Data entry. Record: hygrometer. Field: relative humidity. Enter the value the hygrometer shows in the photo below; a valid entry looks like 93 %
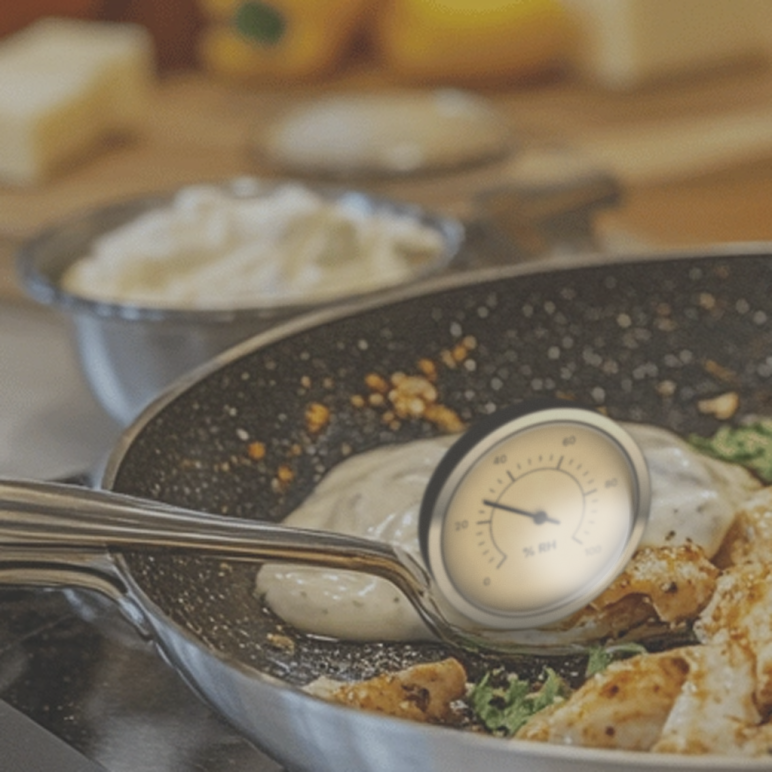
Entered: 28 %
